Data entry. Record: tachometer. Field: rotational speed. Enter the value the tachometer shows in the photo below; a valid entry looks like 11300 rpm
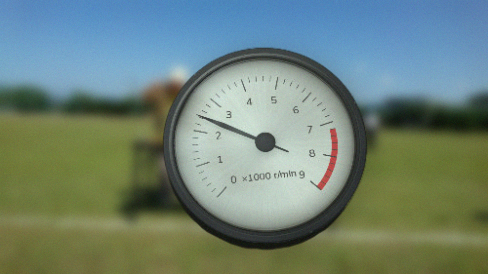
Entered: 2400 rpm
